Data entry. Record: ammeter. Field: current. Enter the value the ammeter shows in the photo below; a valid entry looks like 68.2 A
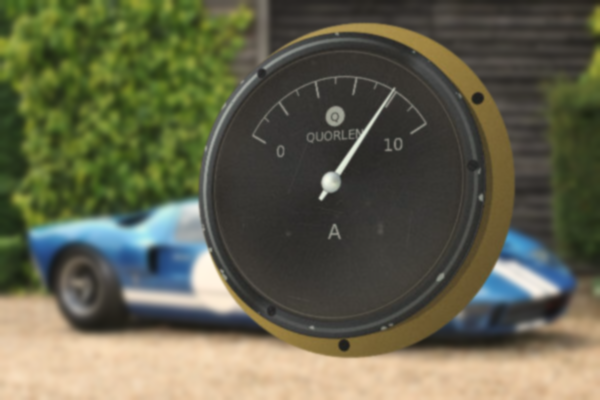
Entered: 8 A
